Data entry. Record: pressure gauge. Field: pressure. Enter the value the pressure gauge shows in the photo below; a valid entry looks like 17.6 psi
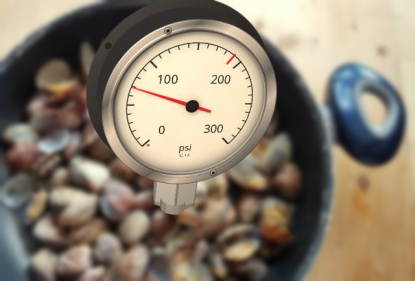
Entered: 70 psi
